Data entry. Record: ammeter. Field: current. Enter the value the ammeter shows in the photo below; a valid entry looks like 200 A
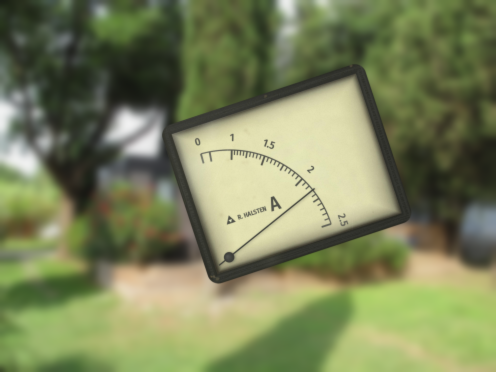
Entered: 2.15 A
